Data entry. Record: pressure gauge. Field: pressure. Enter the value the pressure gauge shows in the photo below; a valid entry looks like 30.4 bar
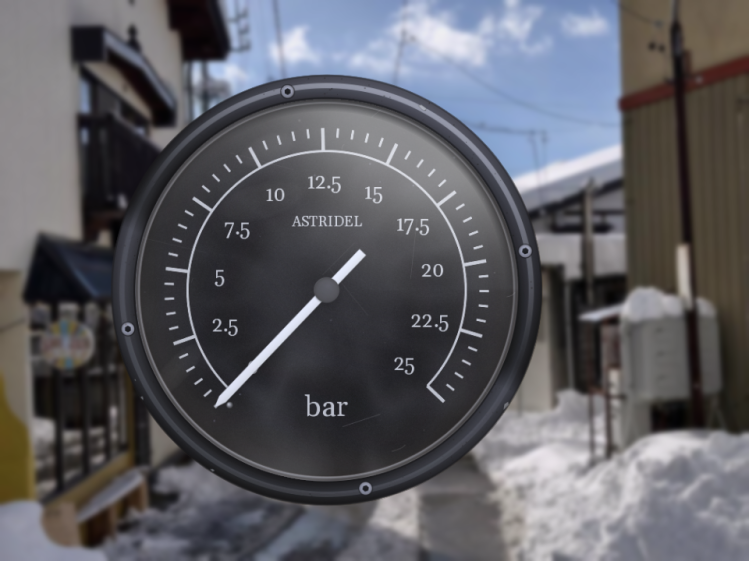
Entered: 0 bar
